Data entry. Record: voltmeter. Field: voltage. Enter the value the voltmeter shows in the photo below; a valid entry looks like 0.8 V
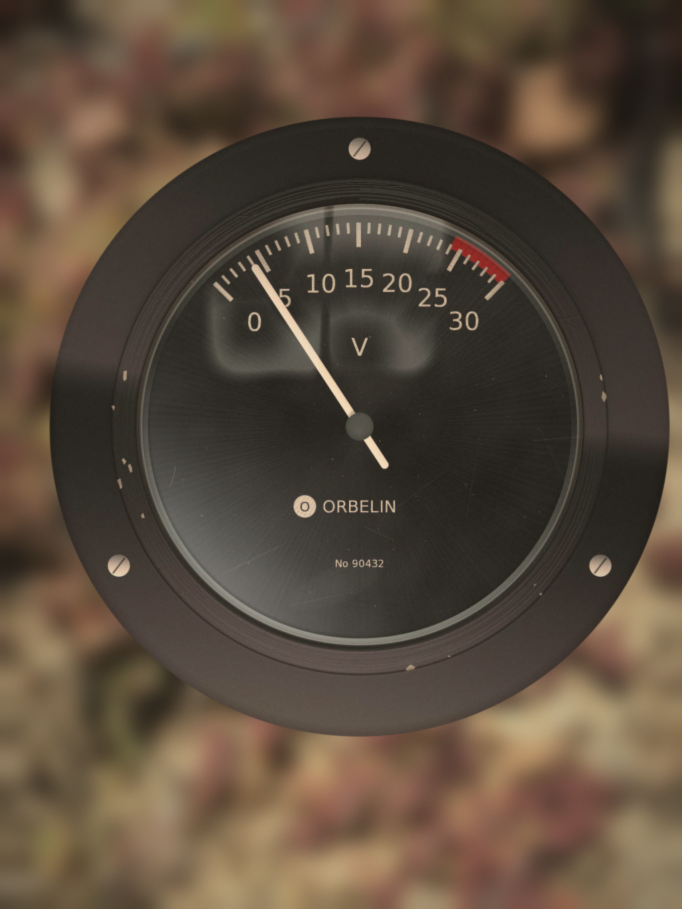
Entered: 4 V
